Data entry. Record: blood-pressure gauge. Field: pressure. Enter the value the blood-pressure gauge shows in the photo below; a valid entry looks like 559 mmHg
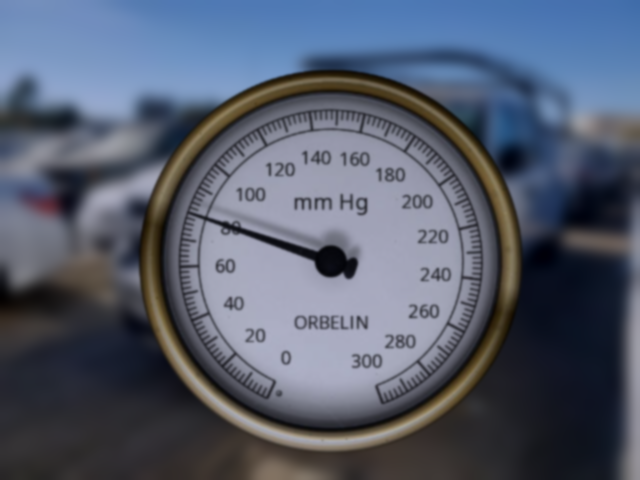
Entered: 80 mmHg
